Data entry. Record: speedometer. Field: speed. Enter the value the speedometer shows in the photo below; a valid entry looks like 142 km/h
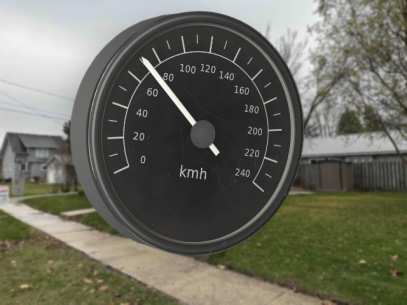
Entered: 70 km/h
